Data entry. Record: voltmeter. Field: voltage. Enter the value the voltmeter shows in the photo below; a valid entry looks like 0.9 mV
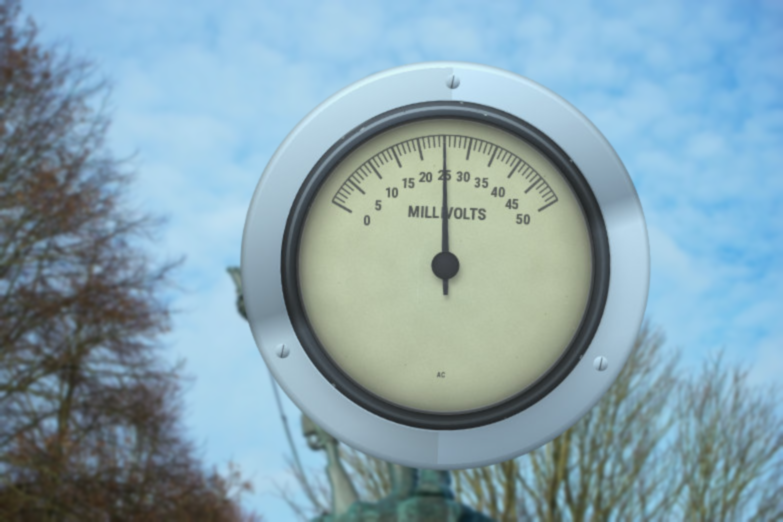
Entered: 25 mV
